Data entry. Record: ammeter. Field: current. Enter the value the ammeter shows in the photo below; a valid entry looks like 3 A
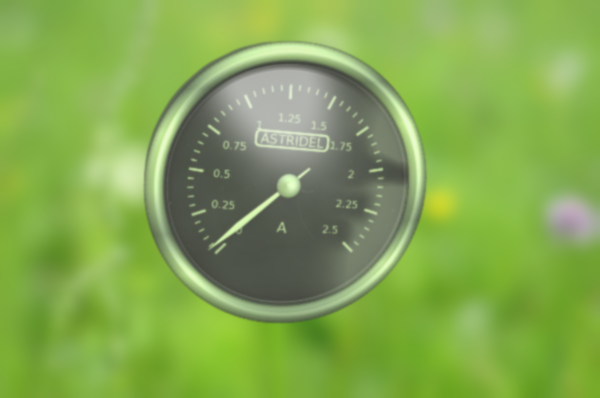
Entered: 0.05 A
